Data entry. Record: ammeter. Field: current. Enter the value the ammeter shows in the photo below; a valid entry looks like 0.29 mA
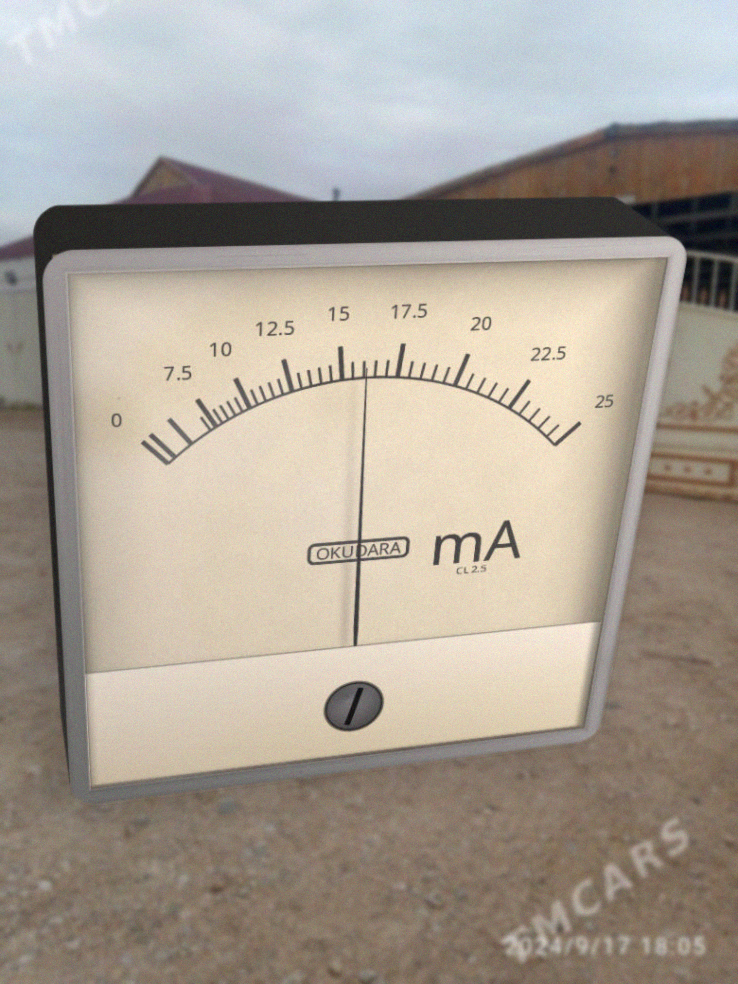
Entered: 16 mA
